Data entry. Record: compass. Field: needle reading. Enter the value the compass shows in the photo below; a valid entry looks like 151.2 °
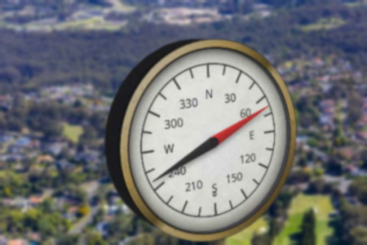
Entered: 67.5 °
